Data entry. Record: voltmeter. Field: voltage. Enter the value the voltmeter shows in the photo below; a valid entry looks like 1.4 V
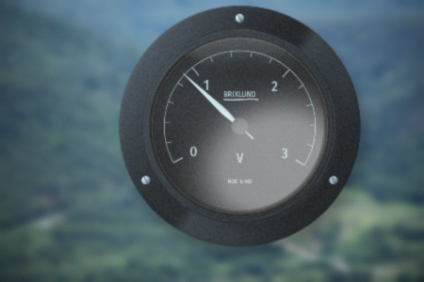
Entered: 0.9 V
